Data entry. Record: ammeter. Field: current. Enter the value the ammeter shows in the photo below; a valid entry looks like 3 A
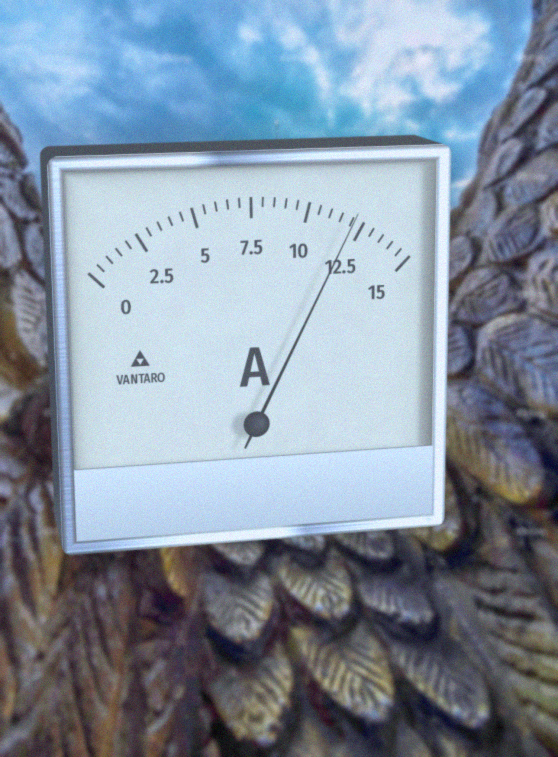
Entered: 12 A
